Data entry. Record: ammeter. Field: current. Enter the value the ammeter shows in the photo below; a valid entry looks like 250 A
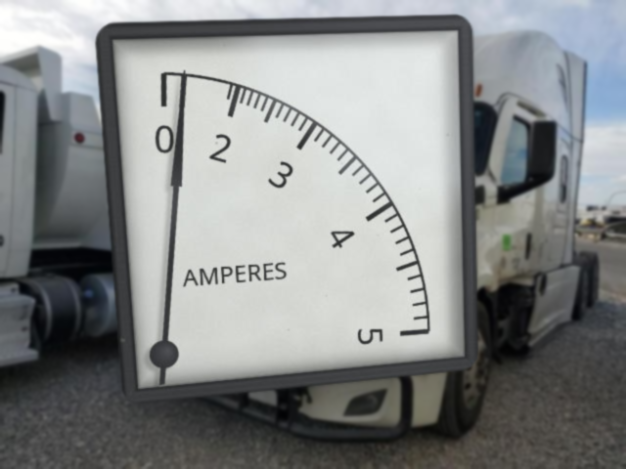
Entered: 1 A
